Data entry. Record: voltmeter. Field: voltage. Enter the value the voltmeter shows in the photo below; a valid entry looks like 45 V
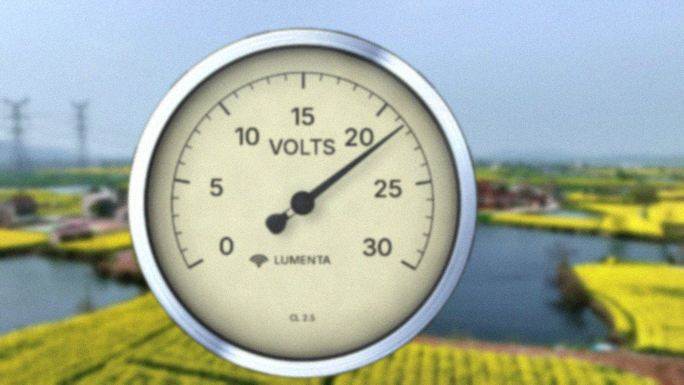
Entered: 21.5 V
